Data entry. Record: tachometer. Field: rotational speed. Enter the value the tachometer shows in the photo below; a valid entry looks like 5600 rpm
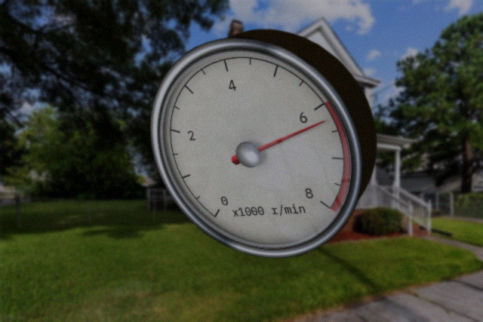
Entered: 6250 rpm
